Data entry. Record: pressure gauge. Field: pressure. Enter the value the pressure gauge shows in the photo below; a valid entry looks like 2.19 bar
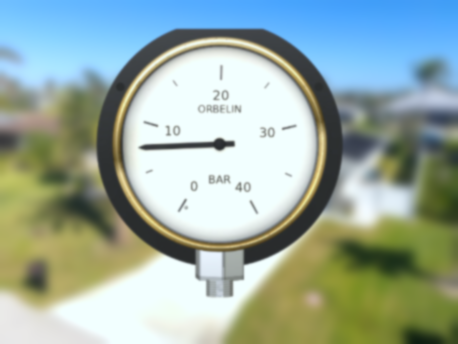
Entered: 7.5 bar
